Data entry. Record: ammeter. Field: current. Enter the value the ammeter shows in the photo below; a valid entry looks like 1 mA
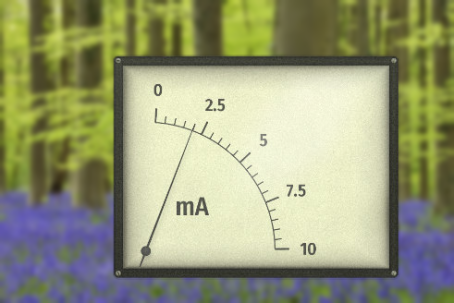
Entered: 2 mA
